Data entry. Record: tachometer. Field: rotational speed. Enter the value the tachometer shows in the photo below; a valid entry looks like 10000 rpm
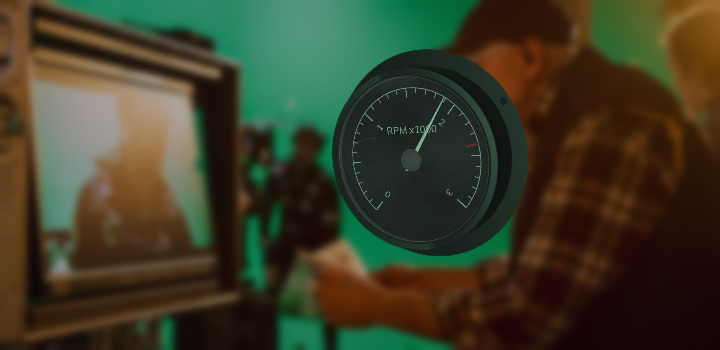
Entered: 1900 rpm
